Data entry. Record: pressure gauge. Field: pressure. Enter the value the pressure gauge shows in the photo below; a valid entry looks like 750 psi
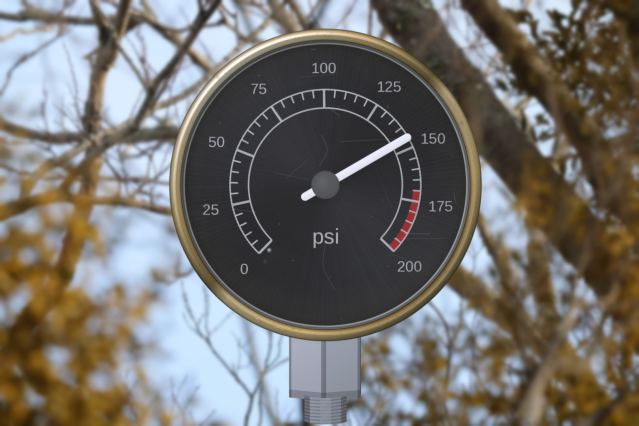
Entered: 145 psi
